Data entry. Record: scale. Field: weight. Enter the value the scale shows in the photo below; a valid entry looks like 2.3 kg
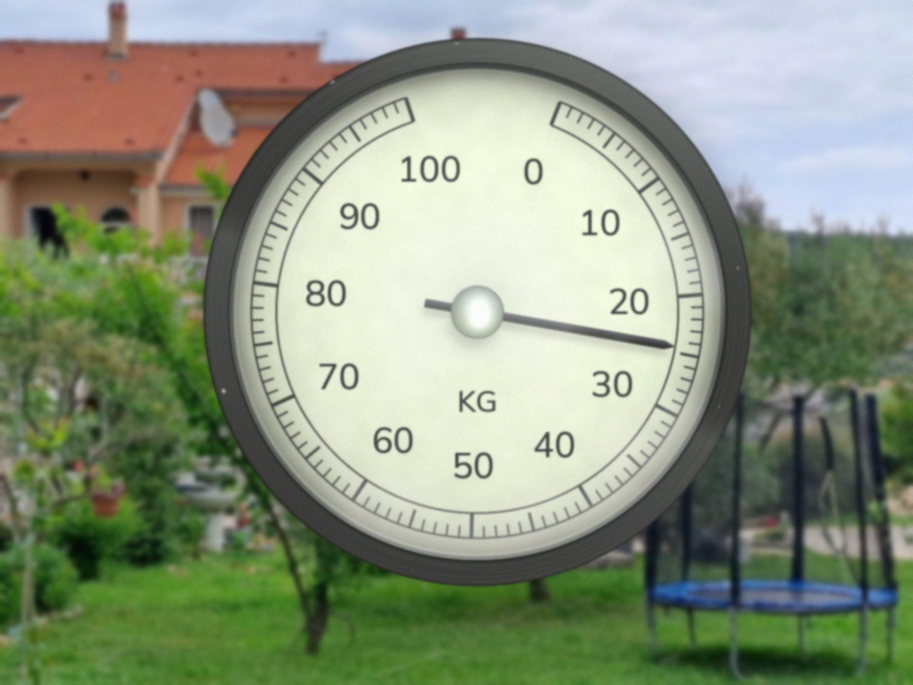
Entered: 24.5 kg
